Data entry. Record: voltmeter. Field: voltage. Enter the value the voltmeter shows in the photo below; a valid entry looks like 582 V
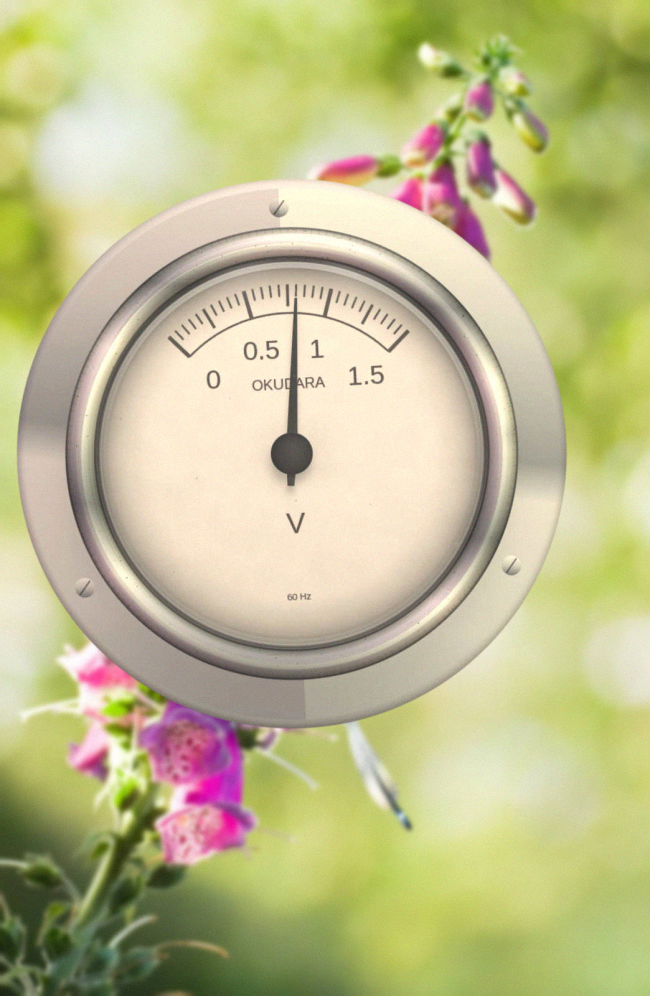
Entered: 0.8 V
